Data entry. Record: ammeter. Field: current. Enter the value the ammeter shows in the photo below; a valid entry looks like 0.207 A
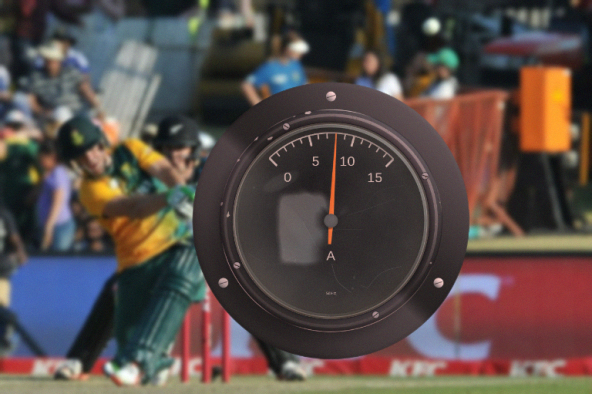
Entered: 8 A
